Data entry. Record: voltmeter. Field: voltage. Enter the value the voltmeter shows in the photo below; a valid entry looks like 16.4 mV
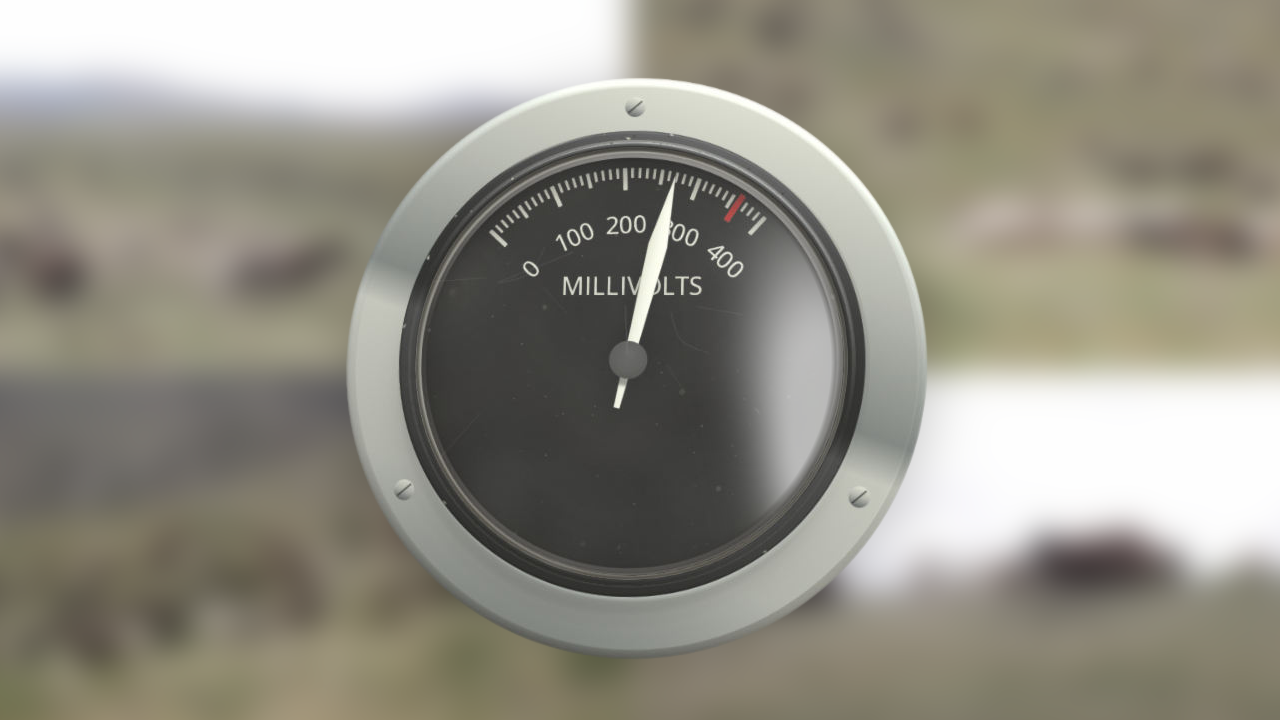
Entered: 270 mV
